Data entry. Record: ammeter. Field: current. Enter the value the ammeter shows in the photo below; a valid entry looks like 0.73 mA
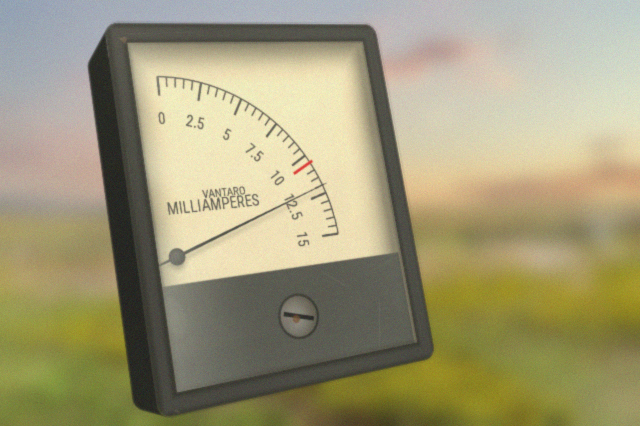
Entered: 12 mA
